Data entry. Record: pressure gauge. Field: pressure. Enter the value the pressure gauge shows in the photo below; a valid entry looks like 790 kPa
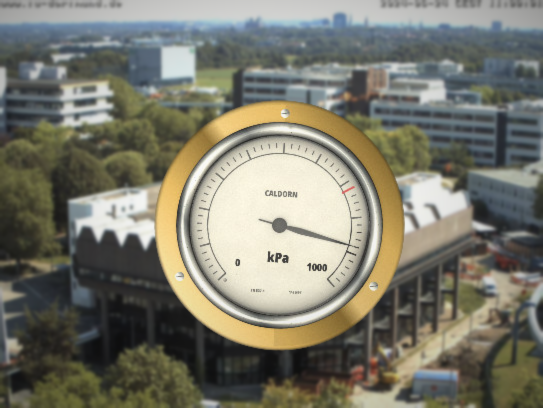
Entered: 880 kPa
